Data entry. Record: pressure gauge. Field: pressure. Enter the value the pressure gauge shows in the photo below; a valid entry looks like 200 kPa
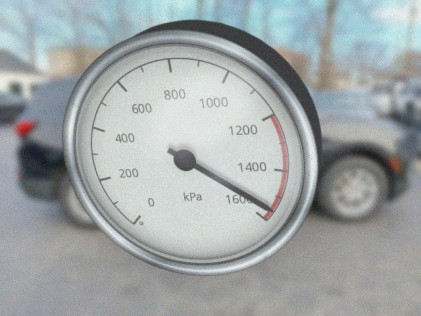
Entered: 1550 kPa
